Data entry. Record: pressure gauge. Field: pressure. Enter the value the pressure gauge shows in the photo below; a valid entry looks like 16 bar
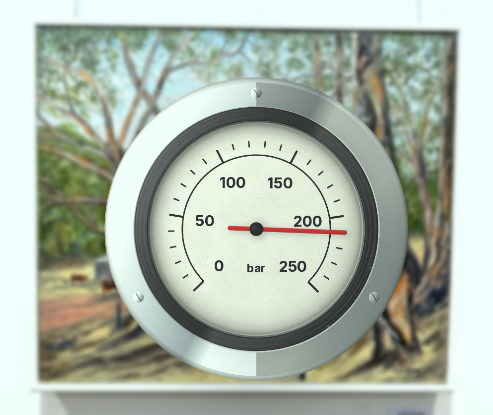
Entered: 210 bar
